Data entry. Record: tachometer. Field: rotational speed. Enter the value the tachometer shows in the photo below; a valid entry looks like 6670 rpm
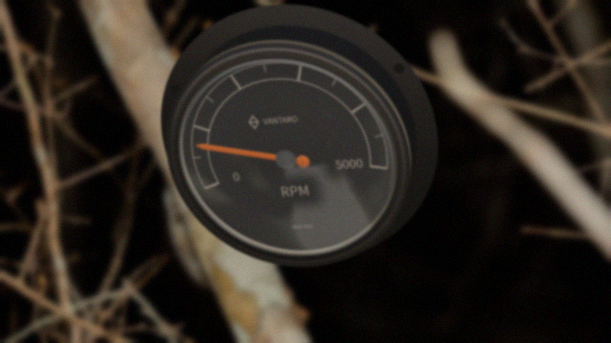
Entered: 750 rpm
